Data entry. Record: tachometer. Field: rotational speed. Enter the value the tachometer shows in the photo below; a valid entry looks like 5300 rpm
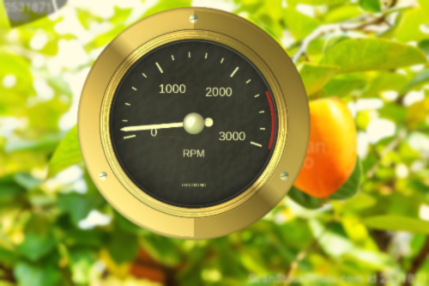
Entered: 100 rpm
